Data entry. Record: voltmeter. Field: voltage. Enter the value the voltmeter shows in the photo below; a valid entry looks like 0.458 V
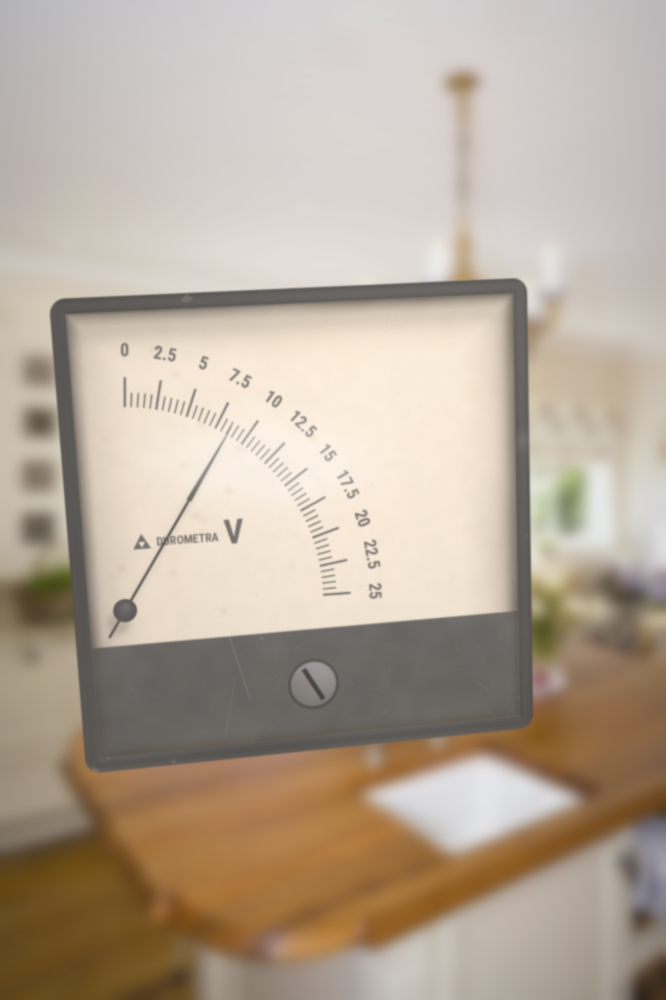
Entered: 8.5 V
